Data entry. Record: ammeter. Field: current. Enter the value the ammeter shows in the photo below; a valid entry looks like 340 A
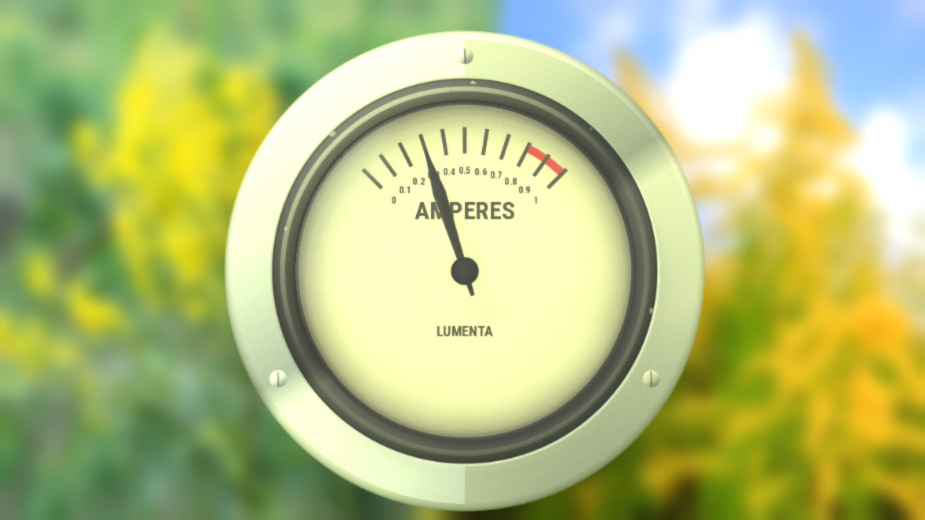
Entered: 0.3 A
